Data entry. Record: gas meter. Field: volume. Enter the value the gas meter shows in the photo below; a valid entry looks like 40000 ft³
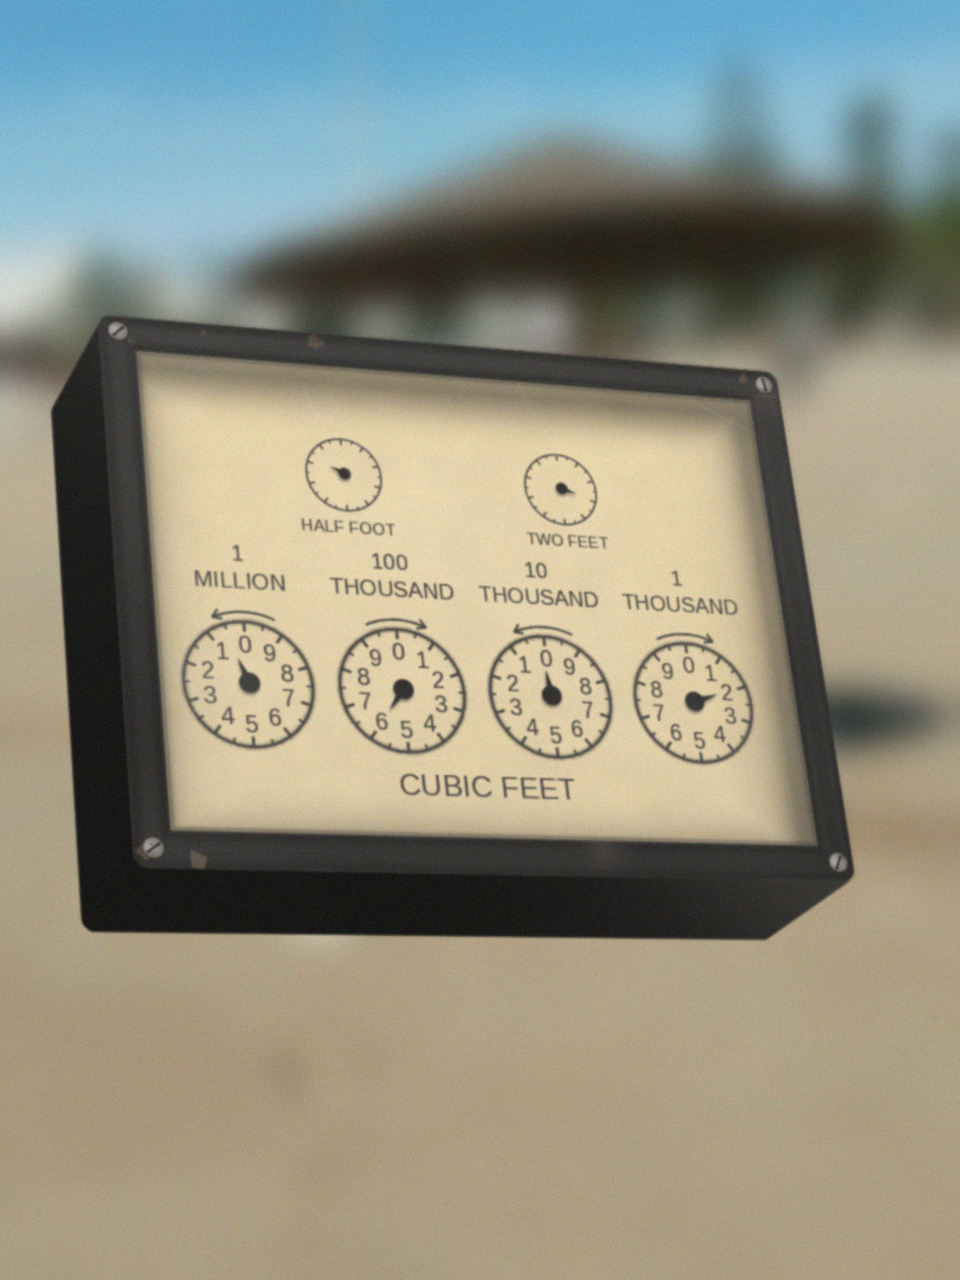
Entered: 60200 ft³
